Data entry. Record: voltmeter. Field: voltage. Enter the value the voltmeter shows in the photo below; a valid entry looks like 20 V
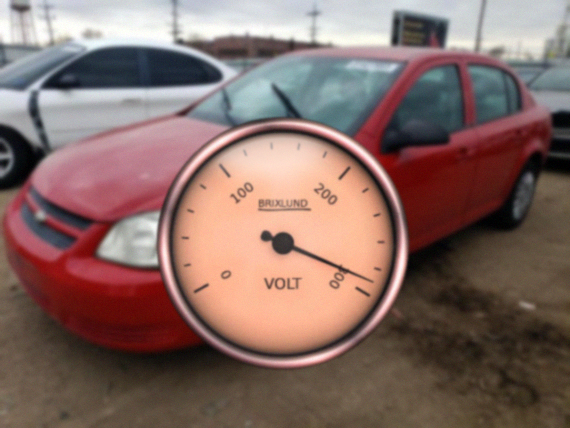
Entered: 290 V
